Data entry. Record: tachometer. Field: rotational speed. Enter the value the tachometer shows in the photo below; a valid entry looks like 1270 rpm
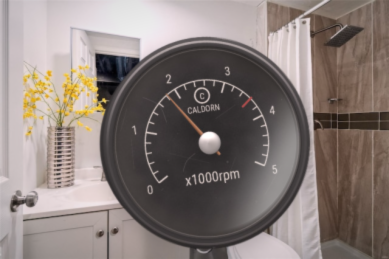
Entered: 1800 rpm
